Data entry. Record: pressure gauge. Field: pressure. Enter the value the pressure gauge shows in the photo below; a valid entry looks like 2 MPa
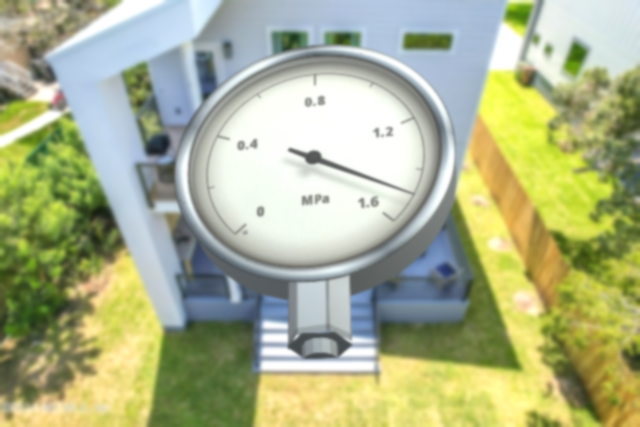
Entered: 1.5 MPa
